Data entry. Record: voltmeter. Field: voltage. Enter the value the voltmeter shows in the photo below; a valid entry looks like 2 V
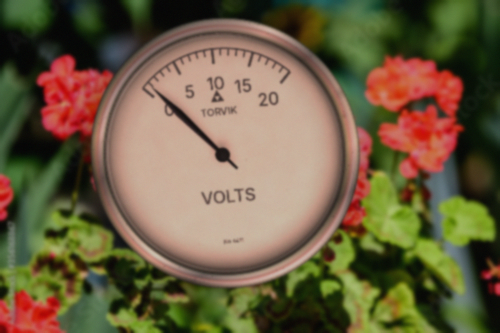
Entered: 1 V
